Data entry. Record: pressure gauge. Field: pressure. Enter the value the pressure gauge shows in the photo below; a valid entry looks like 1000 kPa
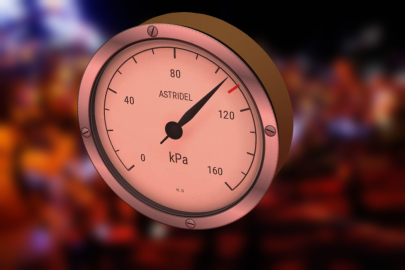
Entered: 105 kPa
